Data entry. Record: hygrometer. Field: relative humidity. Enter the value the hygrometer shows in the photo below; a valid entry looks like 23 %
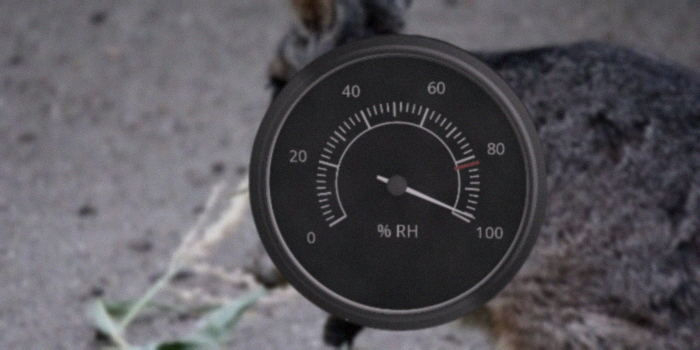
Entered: 98 %
